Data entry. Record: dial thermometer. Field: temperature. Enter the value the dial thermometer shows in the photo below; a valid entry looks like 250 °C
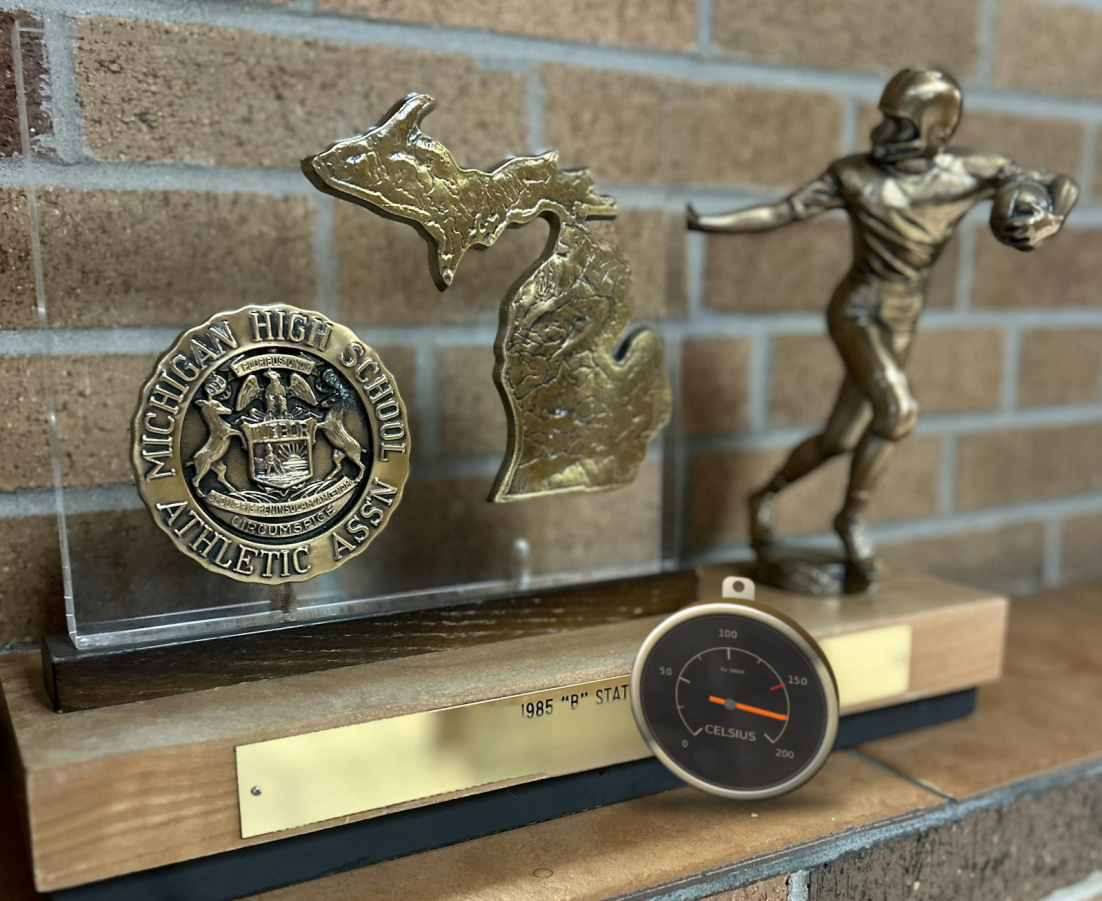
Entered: 175 °C
